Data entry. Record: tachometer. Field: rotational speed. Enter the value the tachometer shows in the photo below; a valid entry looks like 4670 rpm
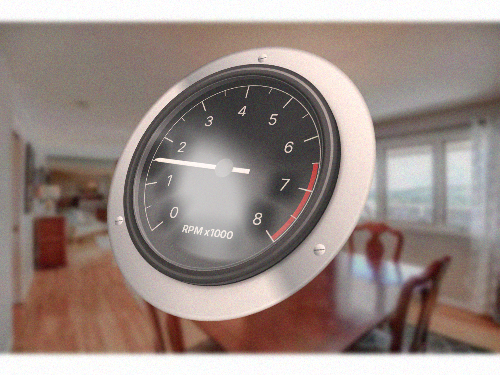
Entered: 1500 rpm
